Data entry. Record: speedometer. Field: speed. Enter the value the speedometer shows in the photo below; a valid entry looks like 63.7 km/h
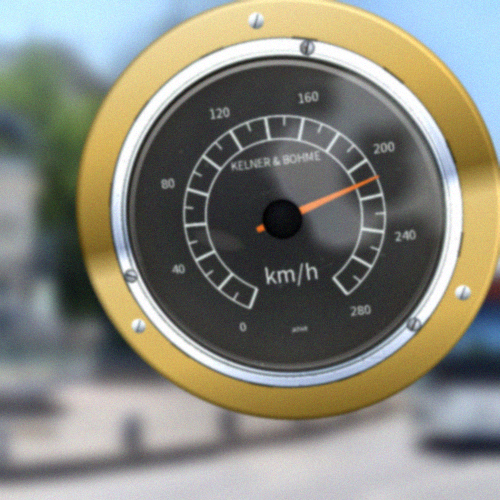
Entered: 210 km/h
